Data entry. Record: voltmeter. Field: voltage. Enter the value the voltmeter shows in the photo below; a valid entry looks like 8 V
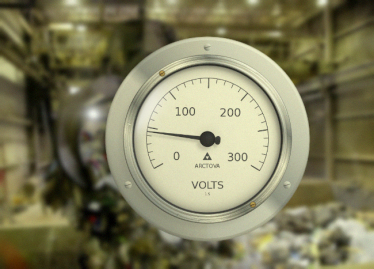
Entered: 45 V
